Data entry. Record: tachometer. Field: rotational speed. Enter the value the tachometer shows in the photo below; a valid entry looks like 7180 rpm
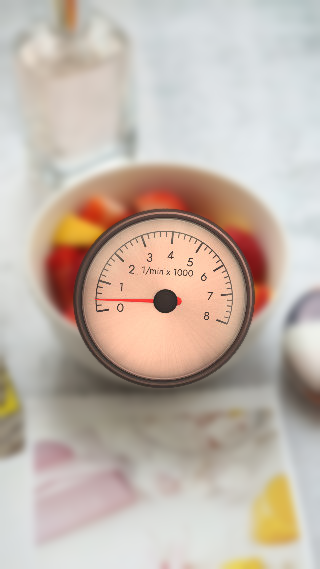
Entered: 400 rpm
